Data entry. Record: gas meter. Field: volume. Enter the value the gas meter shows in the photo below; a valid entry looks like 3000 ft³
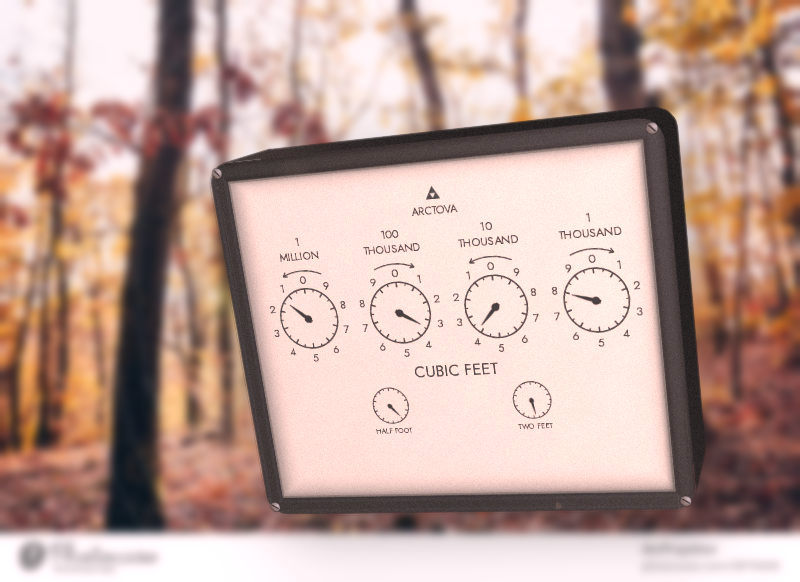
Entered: 133800 ft³
